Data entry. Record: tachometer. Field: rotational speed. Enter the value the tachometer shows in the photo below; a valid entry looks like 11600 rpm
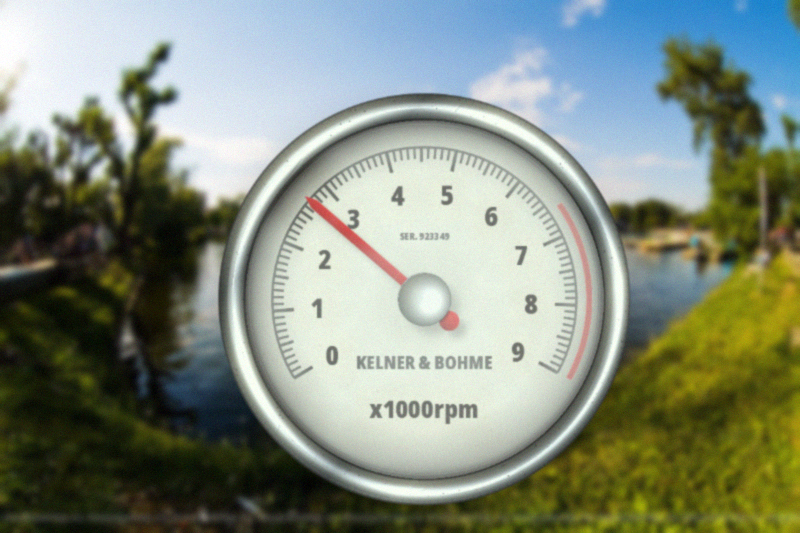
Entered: 2700 rpm
